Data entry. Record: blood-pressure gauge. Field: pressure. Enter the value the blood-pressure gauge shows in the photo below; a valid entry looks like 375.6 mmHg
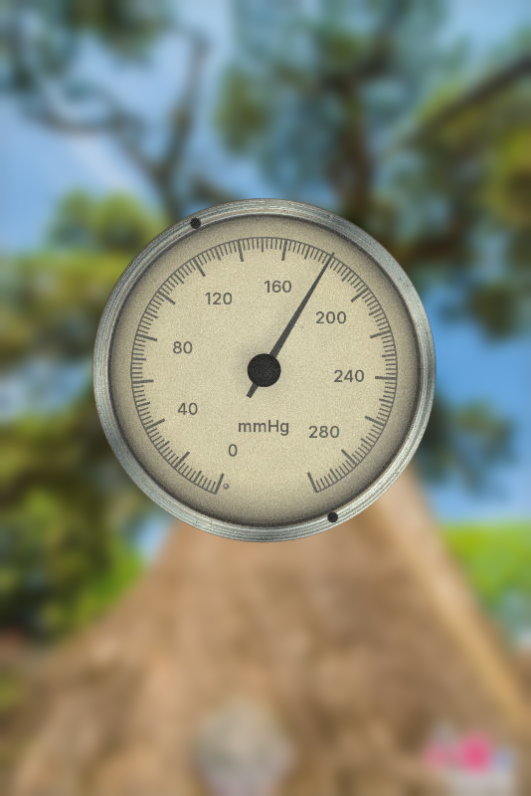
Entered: 180 mmHg
